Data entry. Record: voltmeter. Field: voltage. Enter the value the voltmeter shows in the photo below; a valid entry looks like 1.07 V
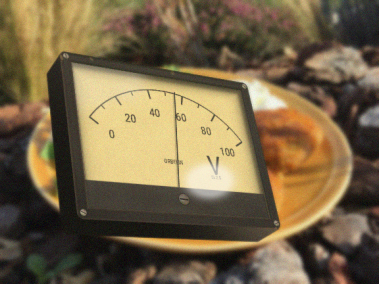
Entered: 55 V
